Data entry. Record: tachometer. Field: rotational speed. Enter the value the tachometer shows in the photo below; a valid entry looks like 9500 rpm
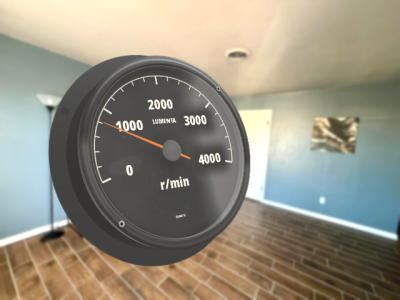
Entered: 800 rpm
